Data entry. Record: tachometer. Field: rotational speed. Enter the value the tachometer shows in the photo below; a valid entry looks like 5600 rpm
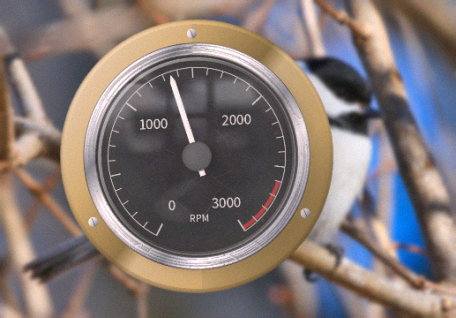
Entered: 1350 rpm
